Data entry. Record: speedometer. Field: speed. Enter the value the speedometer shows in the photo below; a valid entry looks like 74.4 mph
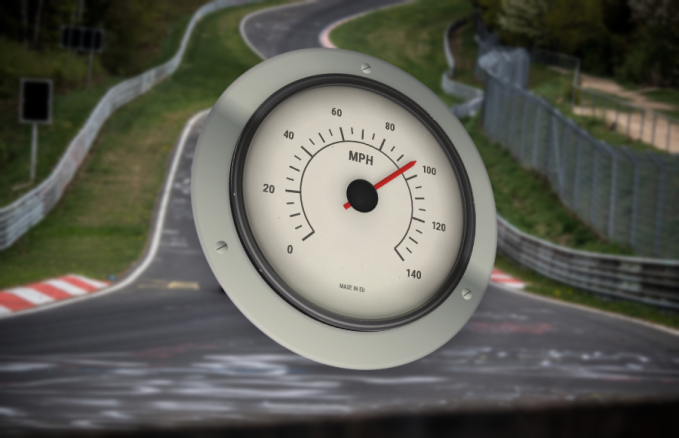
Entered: 95 mph
